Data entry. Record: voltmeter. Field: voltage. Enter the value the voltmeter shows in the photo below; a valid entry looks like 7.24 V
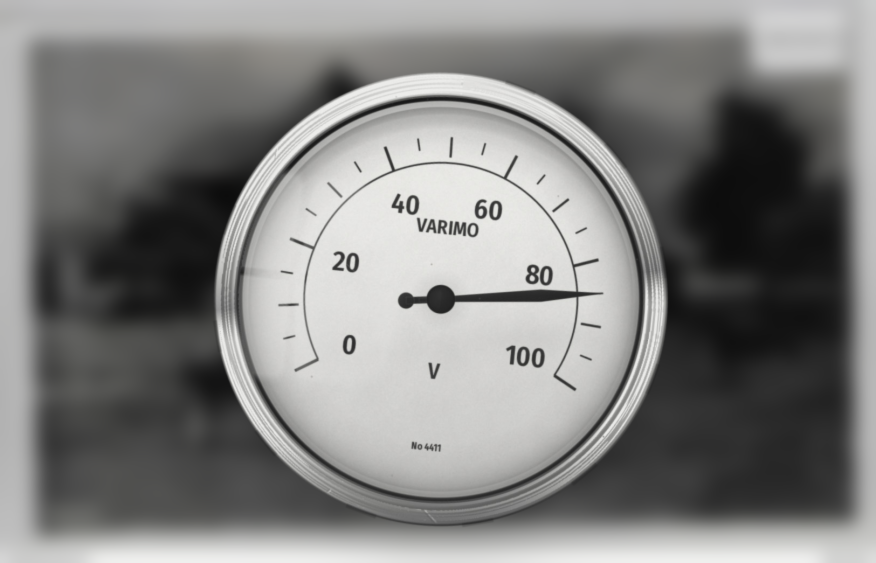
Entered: 85 V
